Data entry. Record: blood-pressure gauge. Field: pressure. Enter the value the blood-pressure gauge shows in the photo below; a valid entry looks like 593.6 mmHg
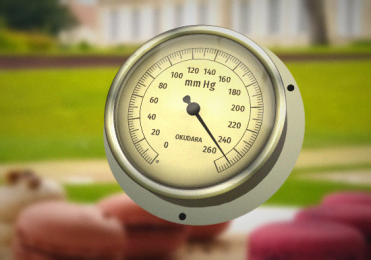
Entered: 250 mmHg
